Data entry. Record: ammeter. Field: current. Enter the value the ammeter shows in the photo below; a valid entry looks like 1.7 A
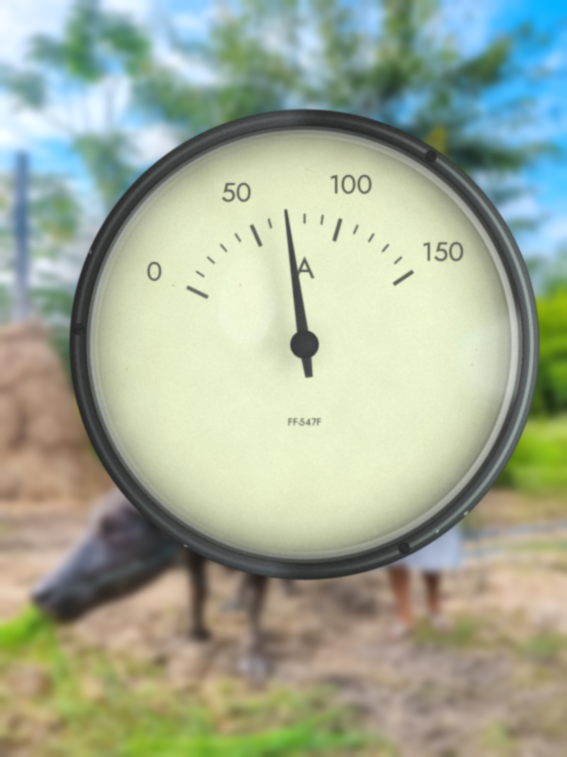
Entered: 70 A
